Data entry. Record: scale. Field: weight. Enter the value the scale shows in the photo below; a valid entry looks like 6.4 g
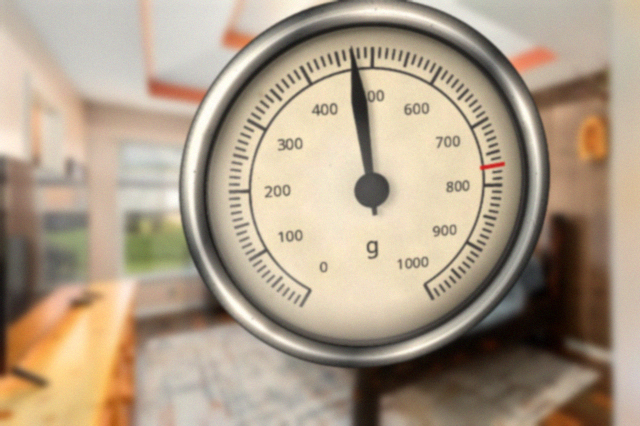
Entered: 470 g
